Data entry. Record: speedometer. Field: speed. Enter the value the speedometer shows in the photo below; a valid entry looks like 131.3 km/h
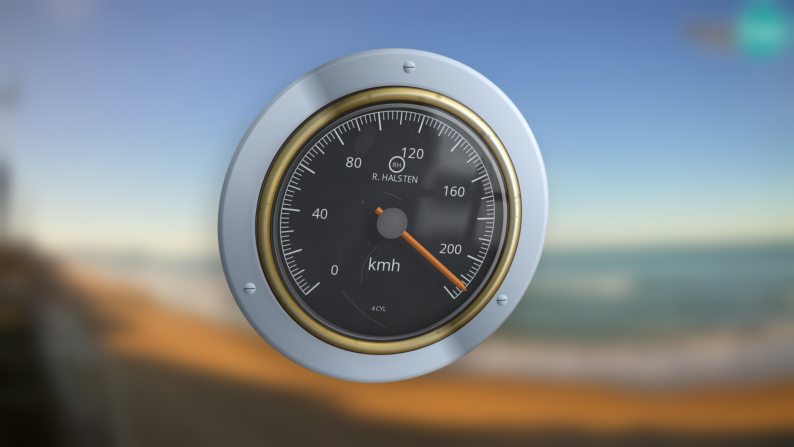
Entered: 214 km/h
